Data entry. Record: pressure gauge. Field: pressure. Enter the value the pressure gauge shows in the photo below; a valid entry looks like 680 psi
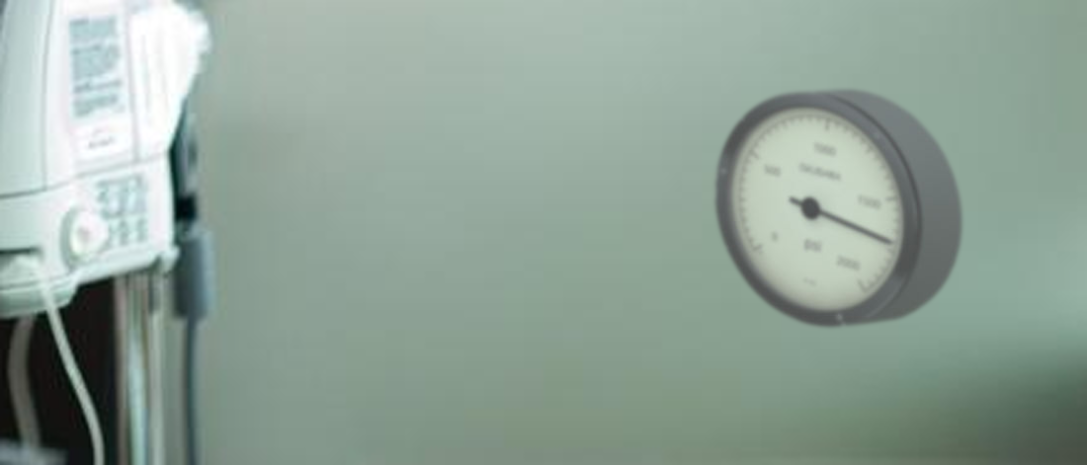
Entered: 1700 psi
